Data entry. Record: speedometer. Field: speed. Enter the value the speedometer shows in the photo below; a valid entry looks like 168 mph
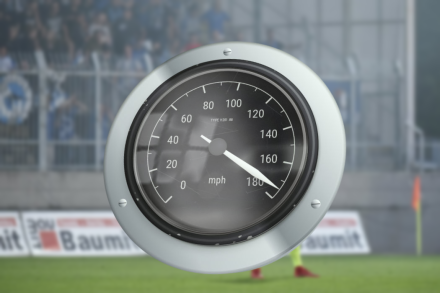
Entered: 175 mph
